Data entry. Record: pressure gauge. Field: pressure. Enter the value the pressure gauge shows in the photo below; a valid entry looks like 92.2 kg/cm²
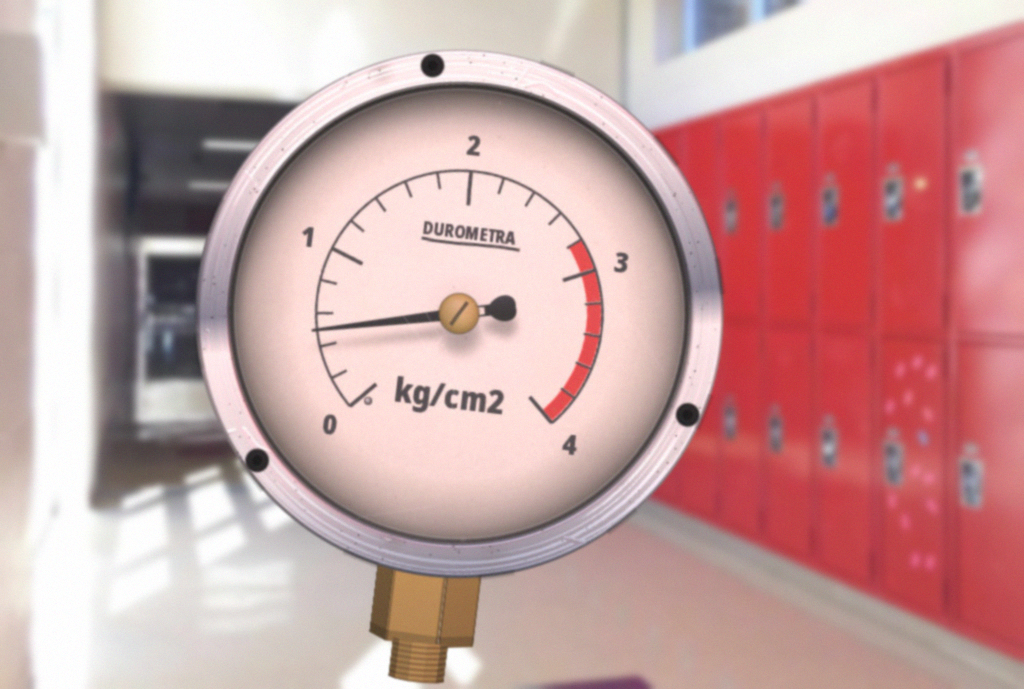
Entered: 0.5 kg/cm²
